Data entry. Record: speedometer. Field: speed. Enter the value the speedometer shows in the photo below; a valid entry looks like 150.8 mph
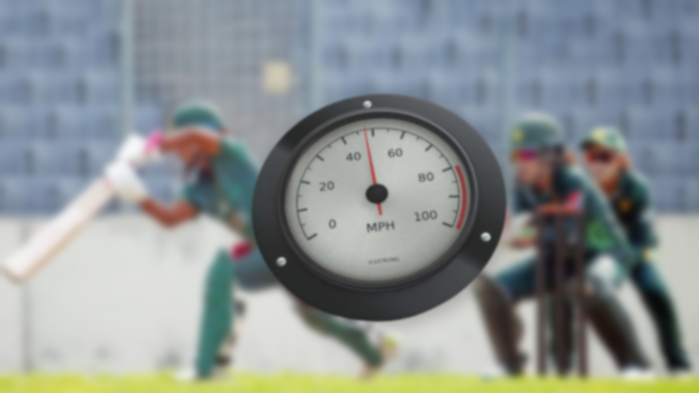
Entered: 47.5 mph
